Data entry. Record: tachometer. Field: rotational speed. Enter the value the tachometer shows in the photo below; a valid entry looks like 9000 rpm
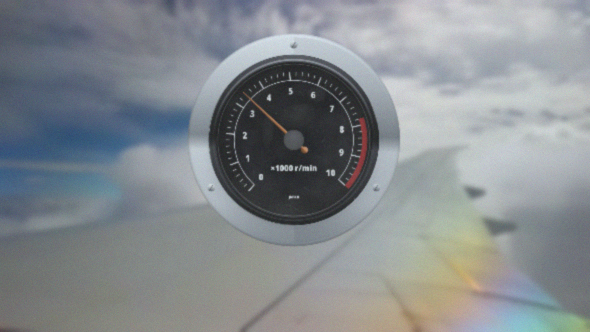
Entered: 3400 rpm
